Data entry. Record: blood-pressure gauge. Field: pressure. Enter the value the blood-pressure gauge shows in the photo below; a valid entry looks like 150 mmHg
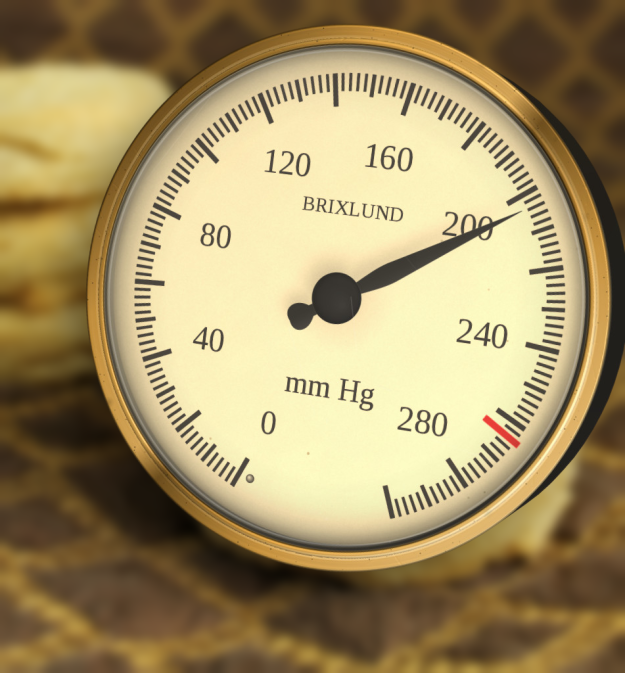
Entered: 204 mmHg
